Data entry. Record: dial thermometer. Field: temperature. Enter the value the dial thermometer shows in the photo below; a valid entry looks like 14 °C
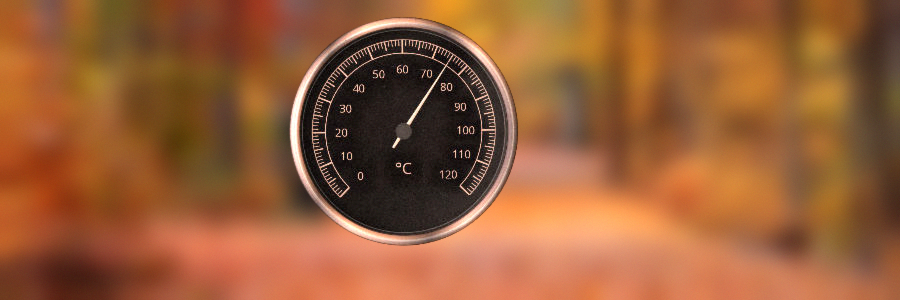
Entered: 75 °C
